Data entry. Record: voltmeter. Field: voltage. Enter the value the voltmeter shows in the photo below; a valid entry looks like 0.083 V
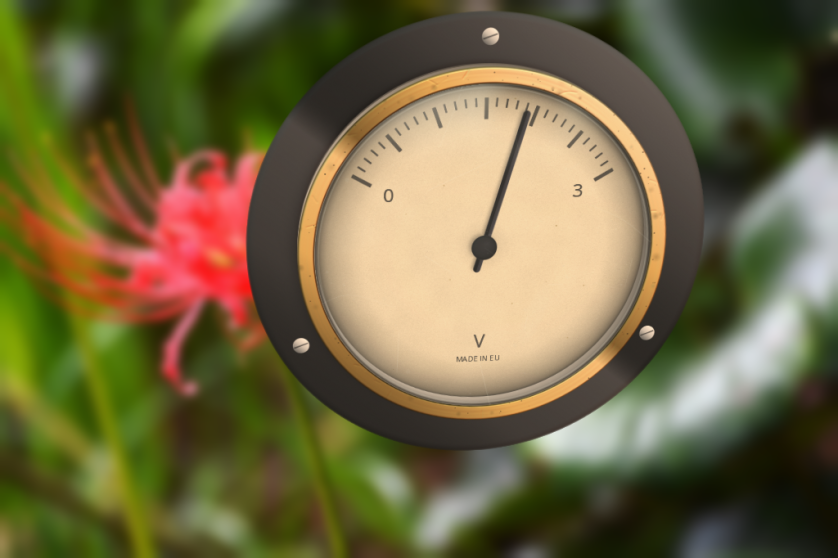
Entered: 1.9 V
